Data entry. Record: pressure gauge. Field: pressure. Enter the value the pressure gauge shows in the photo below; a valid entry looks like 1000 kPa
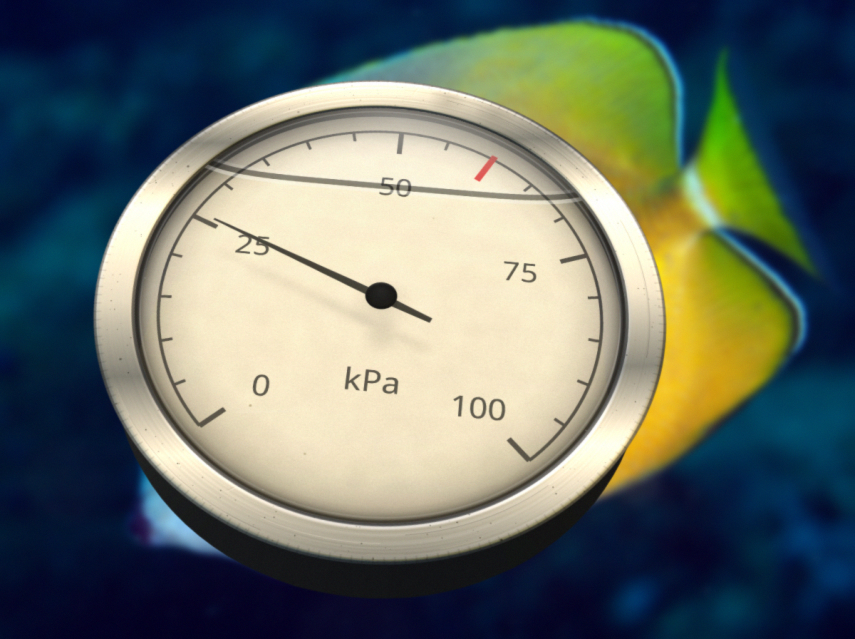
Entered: 25 kPa
